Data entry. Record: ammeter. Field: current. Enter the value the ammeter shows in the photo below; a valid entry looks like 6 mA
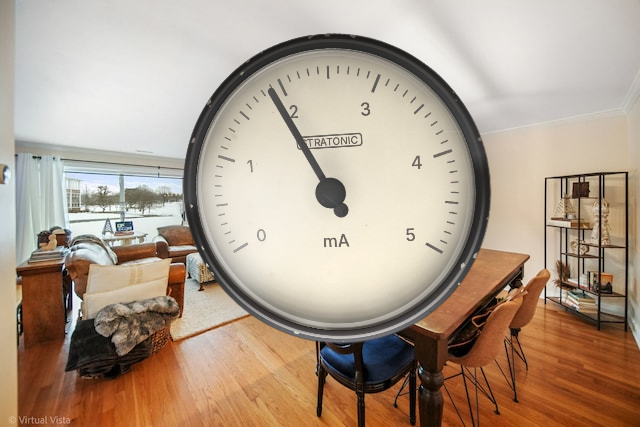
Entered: 1.9 mA
